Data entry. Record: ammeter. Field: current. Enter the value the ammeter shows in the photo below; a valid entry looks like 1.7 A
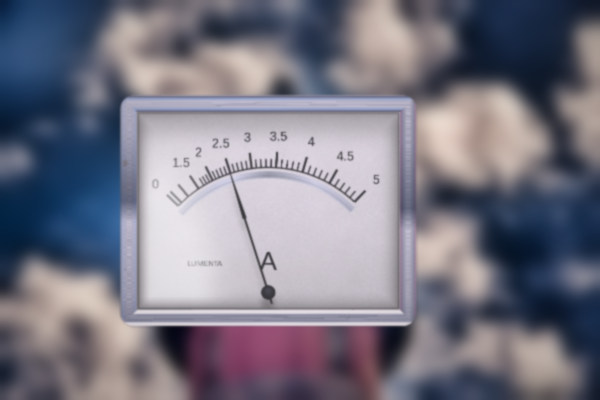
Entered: 2.5 A
